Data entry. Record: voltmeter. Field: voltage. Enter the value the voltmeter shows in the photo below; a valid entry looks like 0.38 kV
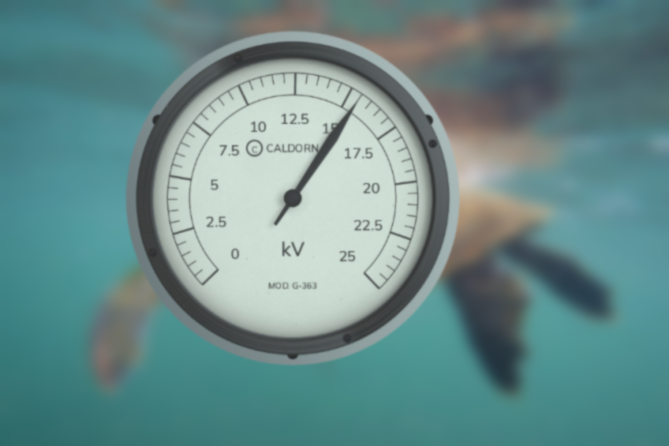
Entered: 15.5 kV
